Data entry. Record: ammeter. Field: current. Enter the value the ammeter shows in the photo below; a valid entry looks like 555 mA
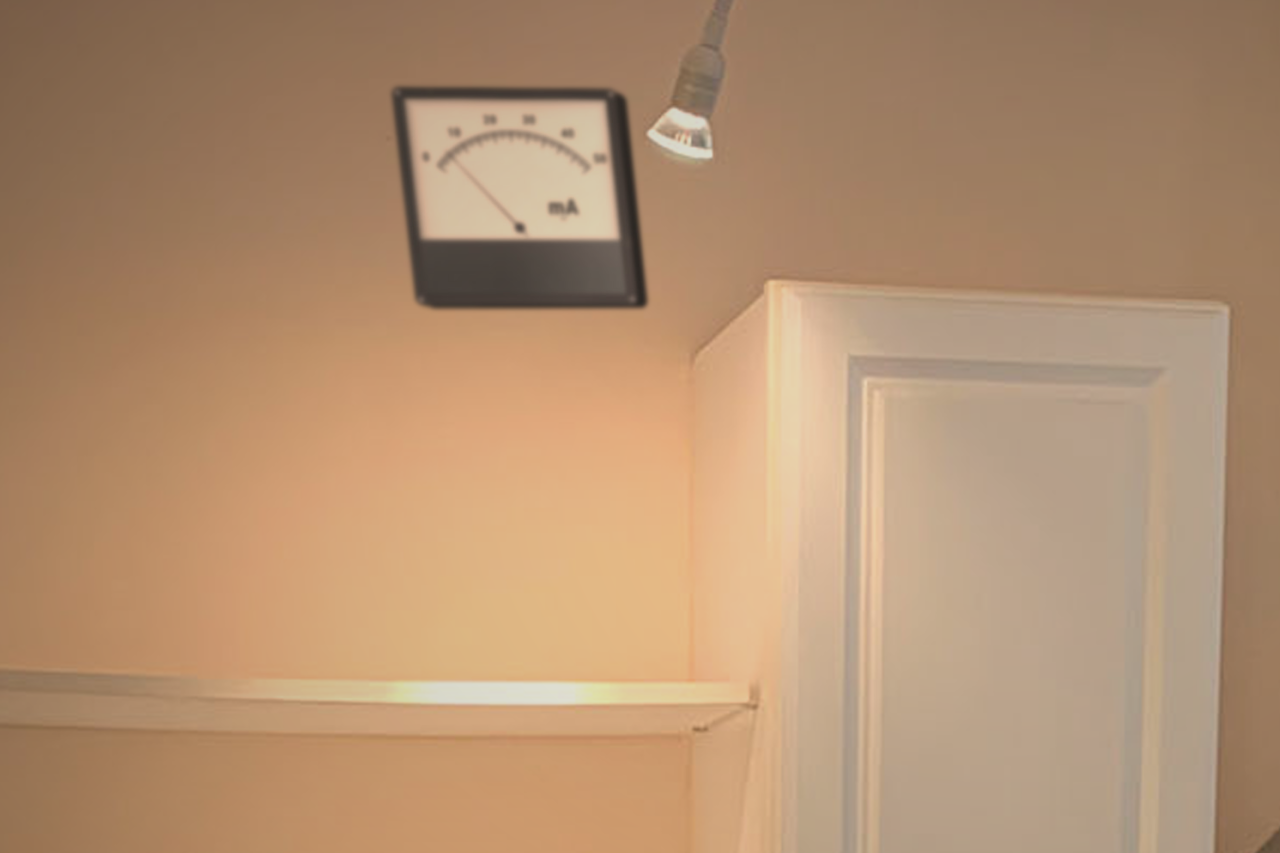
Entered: 5 mA
